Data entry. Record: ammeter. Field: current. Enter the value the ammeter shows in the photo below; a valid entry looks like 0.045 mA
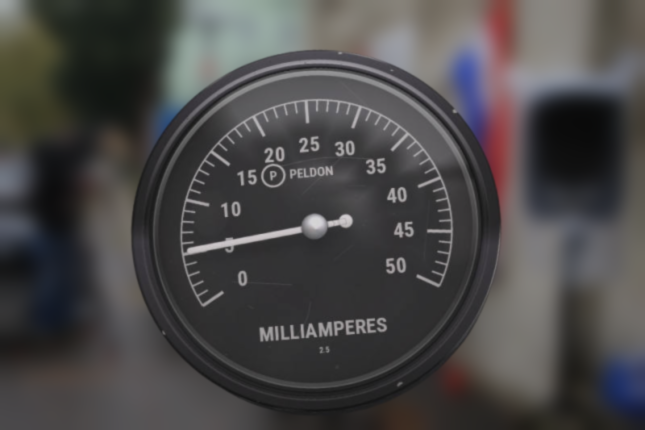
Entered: 5 mA
